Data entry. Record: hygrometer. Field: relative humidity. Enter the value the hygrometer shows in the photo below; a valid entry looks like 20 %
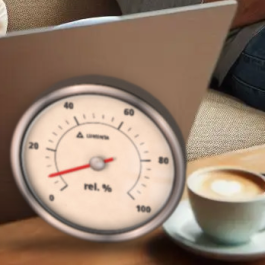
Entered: 8 %
